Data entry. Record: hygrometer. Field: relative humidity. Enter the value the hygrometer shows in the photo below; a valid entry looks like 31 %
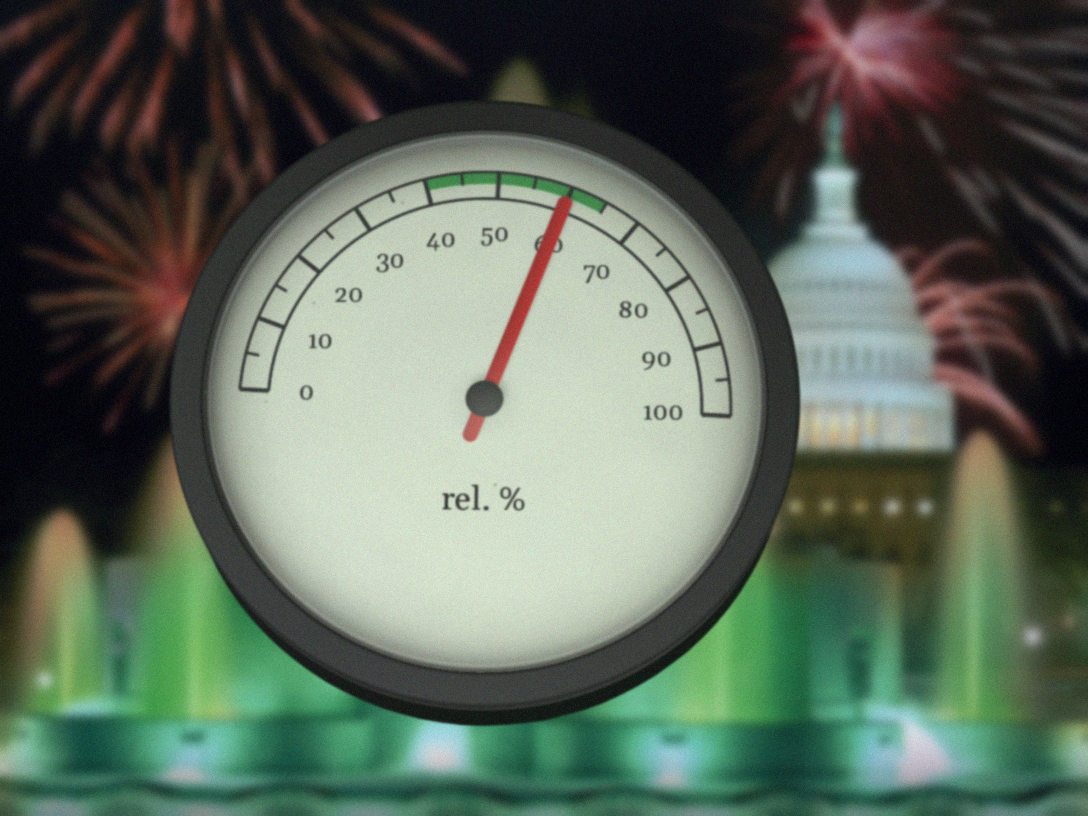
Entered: 60 %
